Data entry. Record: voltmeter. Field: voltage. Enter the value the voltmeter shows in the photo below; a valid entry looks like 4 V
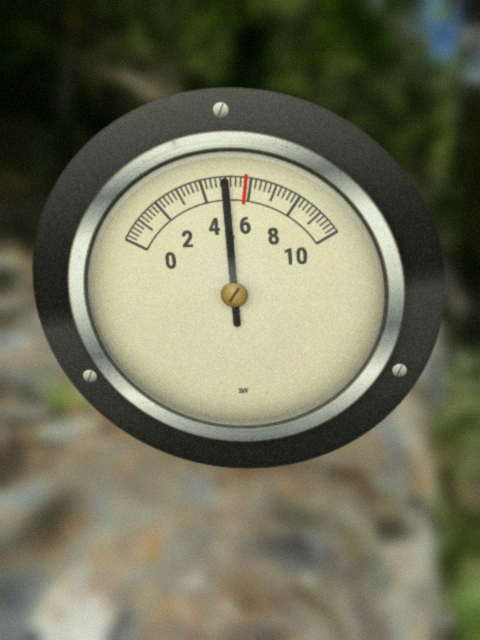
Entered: 5 V
